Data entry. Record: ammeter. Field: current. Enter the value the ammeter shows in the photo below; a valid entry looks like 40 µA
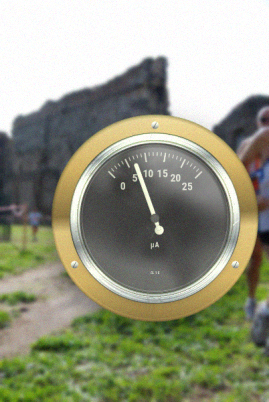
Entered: 7 µA
